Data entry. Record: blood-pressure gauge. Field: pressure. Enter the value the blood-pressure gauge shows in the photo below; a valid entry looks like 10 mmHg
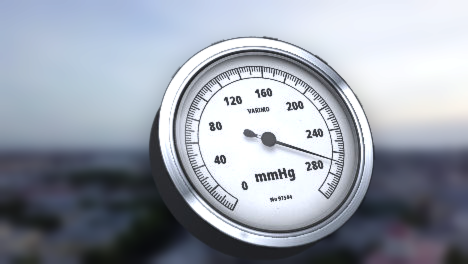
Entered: 270 mmHg
